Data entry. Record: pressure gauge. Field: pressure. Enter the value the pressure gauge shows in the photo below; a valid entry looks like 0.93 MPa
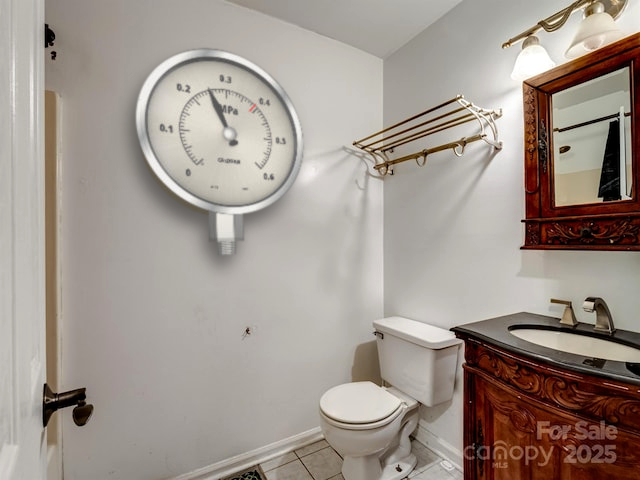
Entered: 0.25 MPa
